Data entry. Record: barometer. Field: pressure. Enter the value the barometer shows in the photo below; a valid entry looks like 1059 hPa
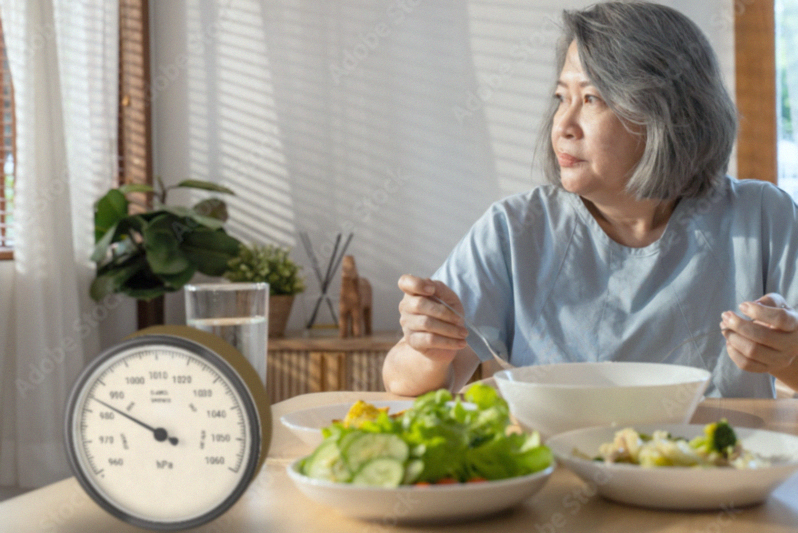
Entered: 985 hPa
